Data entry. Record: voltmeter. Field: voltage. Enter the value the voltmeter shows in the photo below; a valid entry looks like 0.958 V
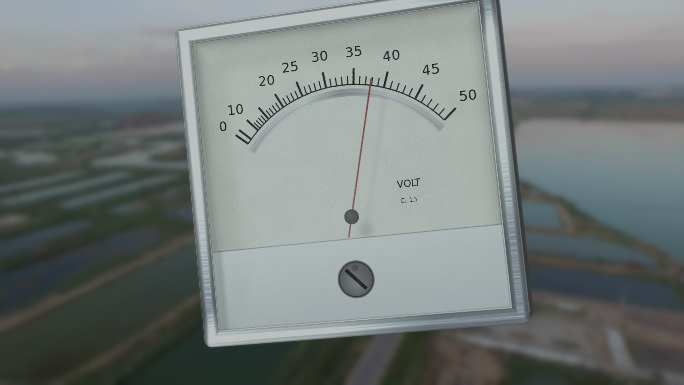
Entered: 38 V
